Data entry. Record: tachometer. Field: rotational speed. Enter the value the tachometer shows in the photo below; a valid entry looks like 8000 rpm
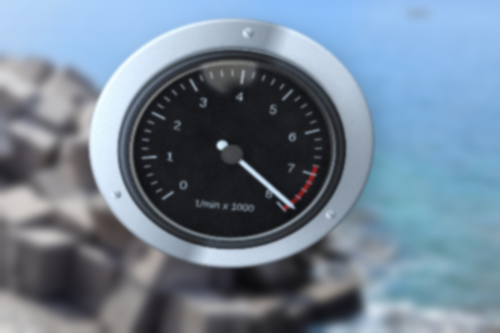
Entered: 7800 rpm
